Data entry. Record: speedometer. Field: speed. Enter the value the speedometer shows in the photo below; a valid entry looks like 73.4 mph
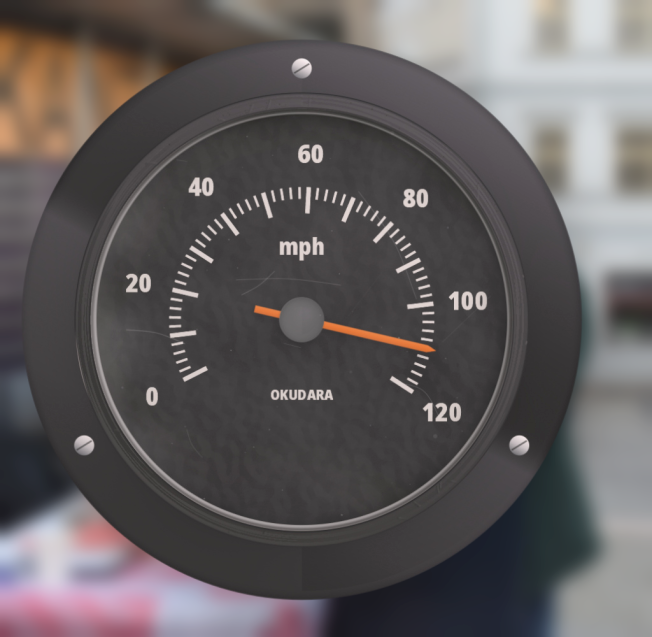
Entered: 110 mph
